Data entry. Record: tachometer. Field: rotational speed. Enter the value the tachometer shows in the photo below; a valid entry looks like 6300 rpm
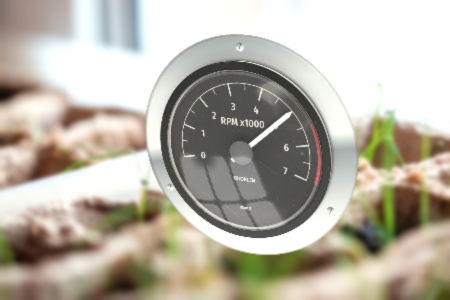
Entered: 5000 rpm
